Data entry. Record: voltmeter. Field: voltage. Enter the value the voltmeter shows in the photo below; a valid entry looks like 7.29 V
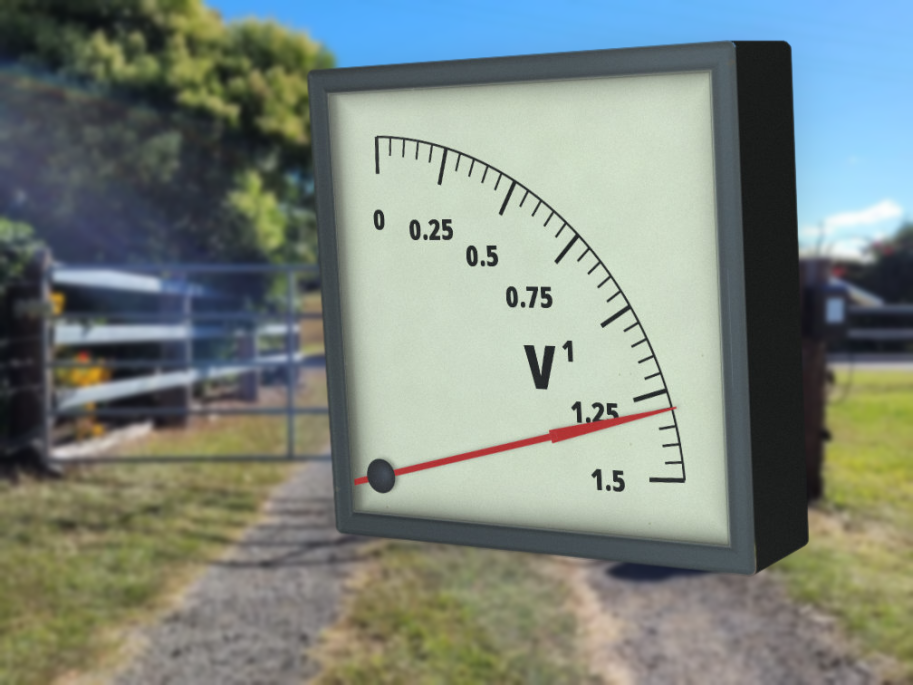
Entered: 1.3 V
